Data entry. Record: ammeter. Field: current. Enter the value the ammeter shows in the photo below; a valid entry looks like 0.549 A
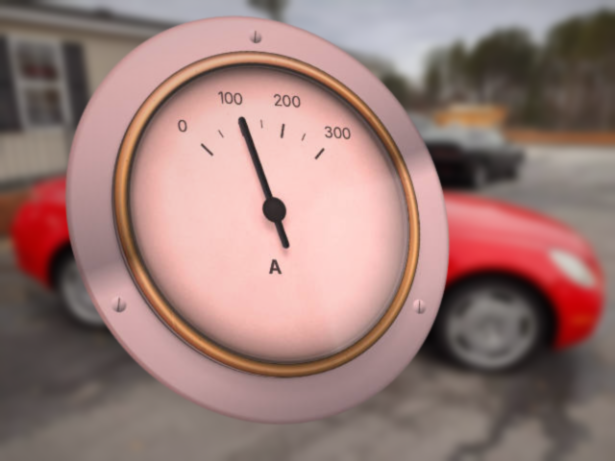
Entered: 100 A
